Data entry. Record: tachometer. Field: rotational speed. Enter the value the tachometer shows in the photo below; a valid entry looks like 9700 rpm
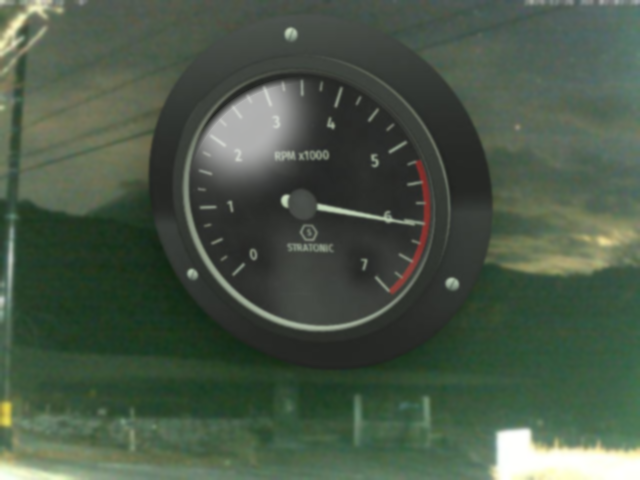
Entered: 6000 rpm
